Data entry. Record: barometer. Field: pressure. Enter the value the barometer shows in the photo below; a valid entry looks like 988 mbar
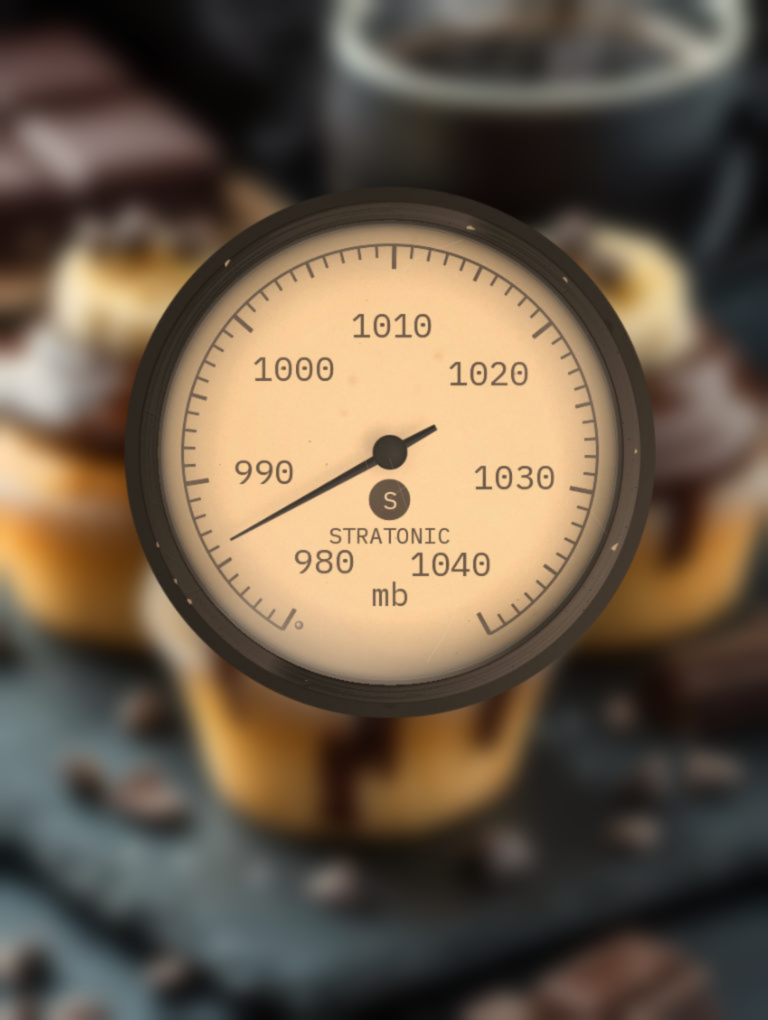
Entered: 986 mbar
